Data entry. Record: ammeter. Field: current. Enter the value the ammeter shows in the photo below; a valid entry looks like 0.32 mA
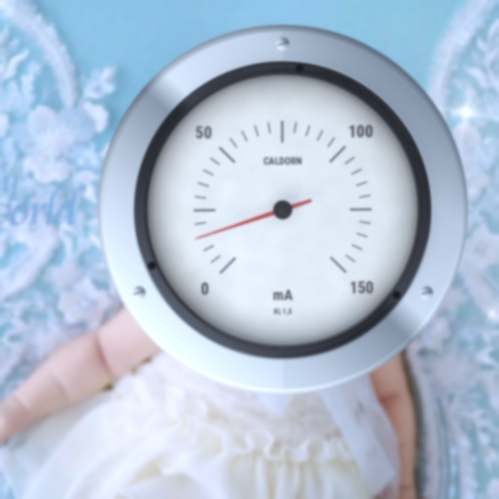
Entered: 15 mA
